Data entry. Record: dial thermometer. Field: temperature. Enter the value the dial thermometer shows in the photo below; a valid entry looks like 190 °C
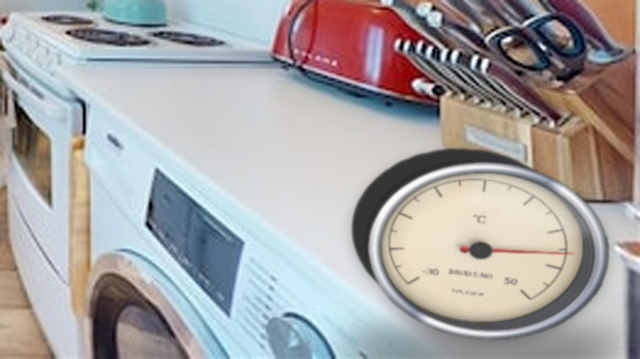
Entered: 35 °C
